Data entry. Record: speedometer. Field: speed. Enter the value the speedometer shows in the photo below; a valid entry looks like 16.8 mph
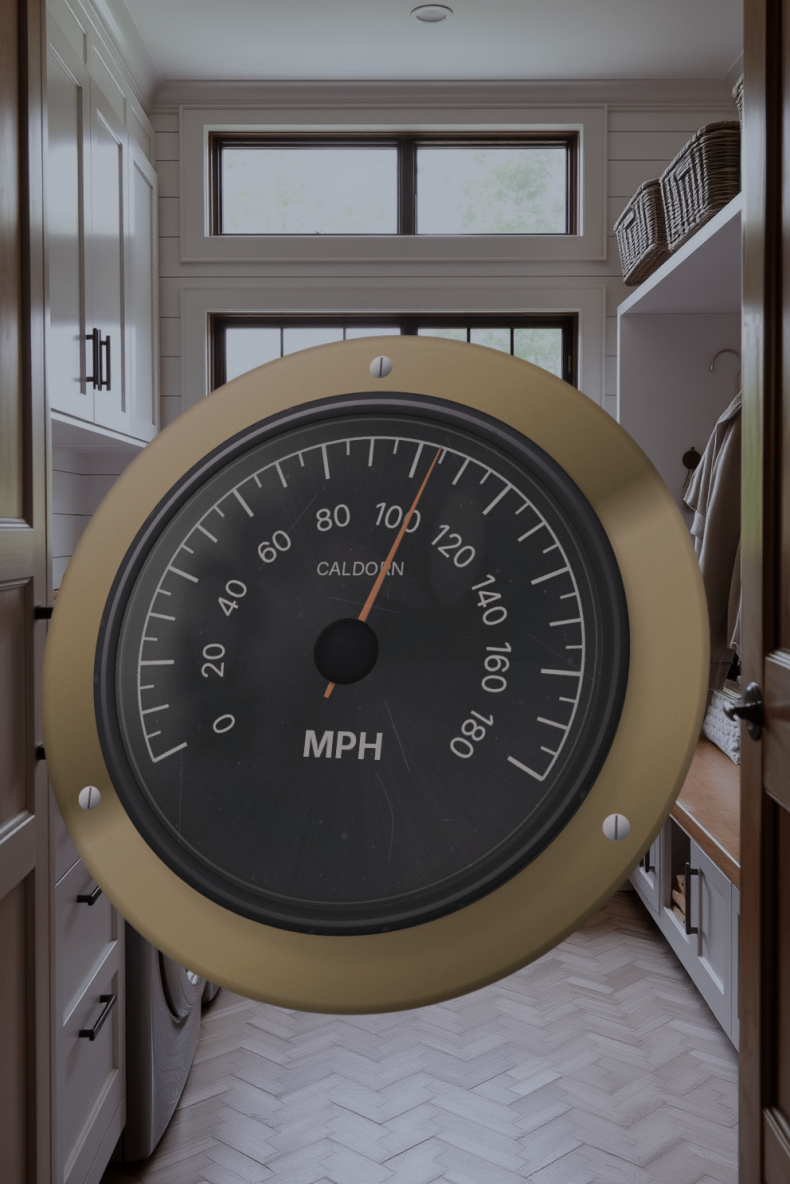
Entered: 105 mph
